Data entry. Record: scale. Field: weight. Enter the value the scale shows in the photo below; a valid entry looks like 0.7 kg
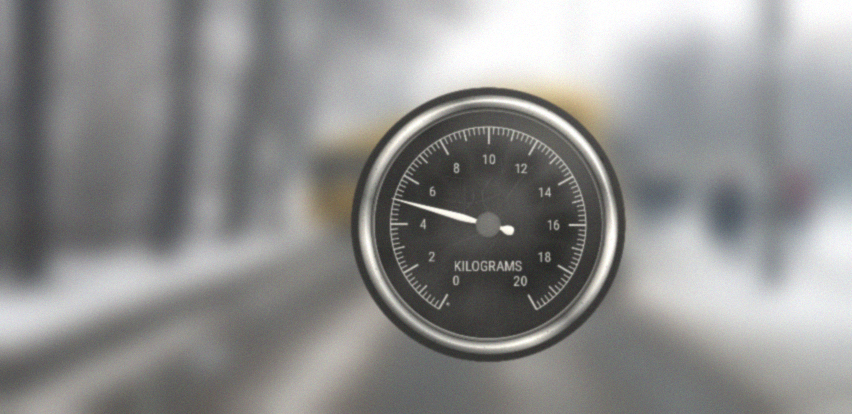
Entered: 5 kg
